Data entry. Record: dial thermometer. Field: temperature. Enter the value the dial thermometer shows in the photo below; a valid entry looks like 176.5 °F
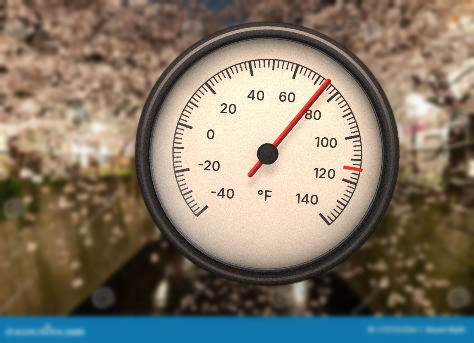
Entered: 74 °F
